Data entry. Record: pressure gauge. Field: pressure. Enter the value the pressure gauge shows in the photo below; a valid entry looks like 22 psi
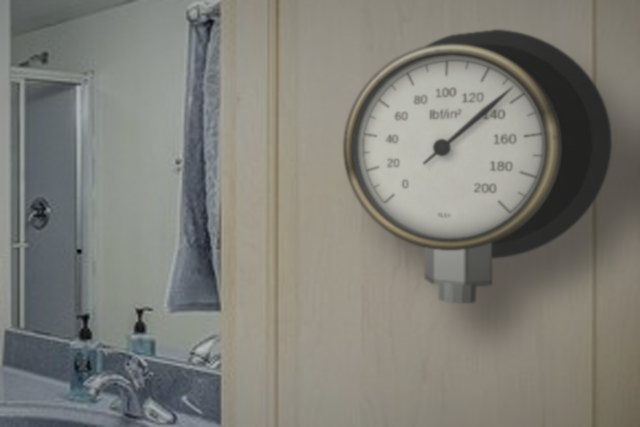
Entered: 135 psi
